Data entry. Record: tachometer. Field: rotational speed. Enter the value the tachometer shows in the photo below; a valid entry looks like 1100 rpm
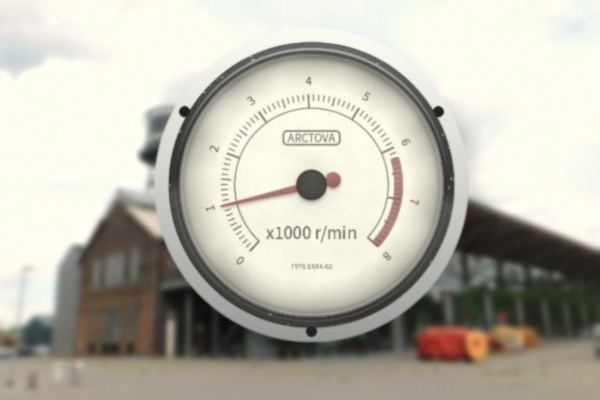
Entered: 1000 rpm
